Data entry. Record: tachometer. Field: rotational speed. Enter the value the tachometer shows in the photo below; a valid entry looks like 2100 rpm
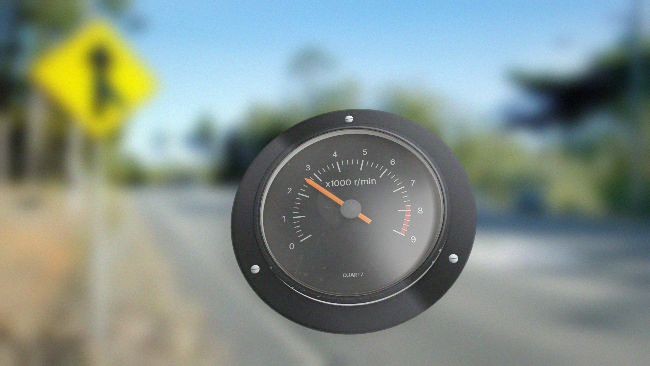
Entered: 2600 rpm
